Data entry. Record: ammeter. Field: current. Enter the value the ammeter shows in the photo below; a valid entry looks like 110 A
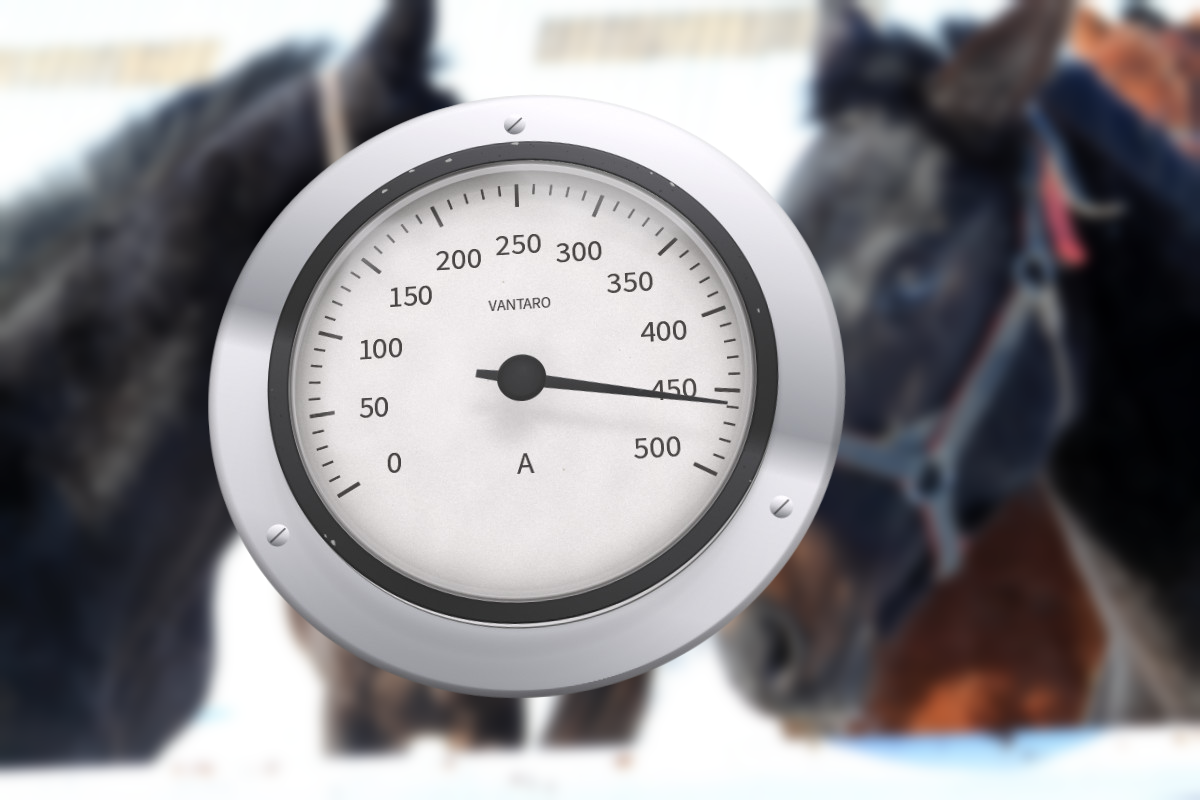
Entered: 460 A
